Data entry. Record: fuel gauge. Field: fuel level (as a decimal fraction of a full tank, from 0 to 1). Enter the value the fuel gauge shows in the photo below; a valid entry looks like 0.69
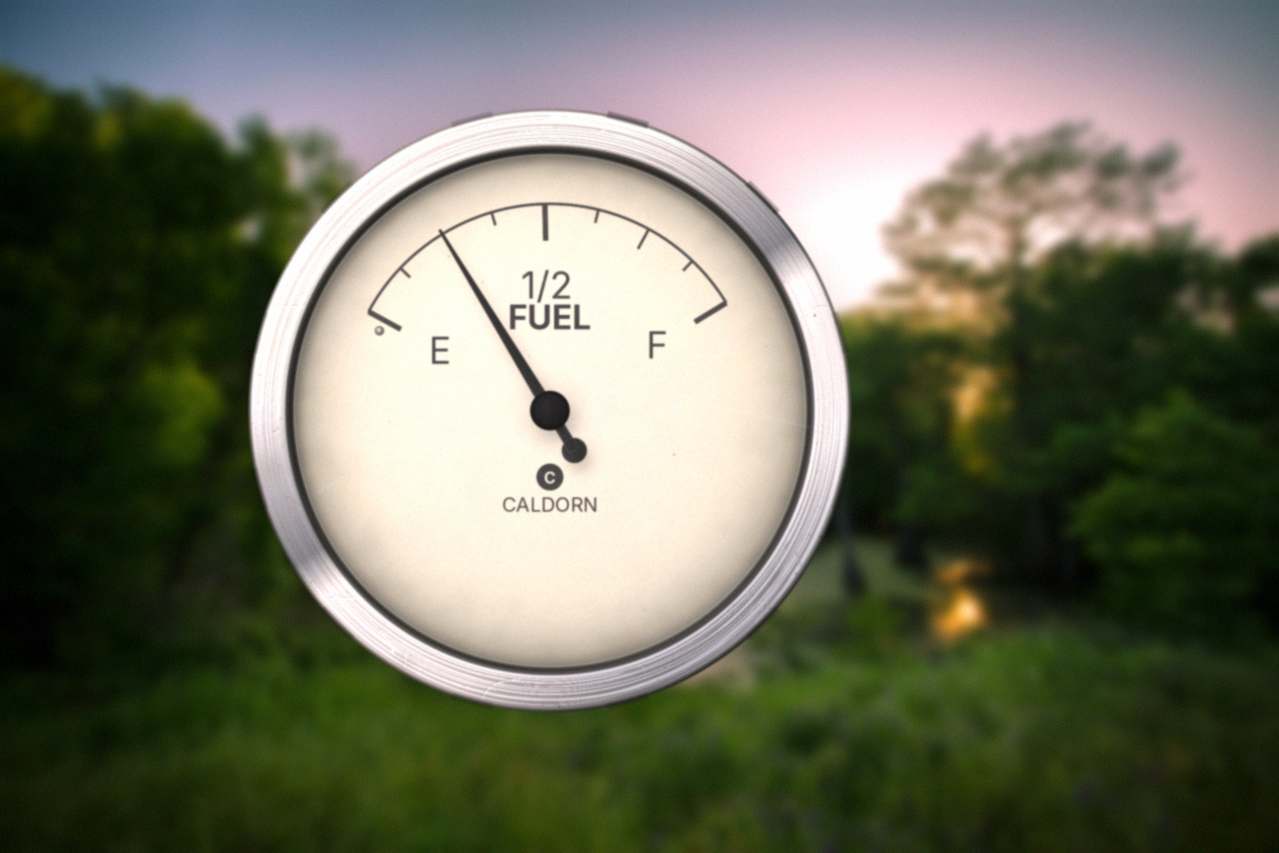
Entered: 0.25
